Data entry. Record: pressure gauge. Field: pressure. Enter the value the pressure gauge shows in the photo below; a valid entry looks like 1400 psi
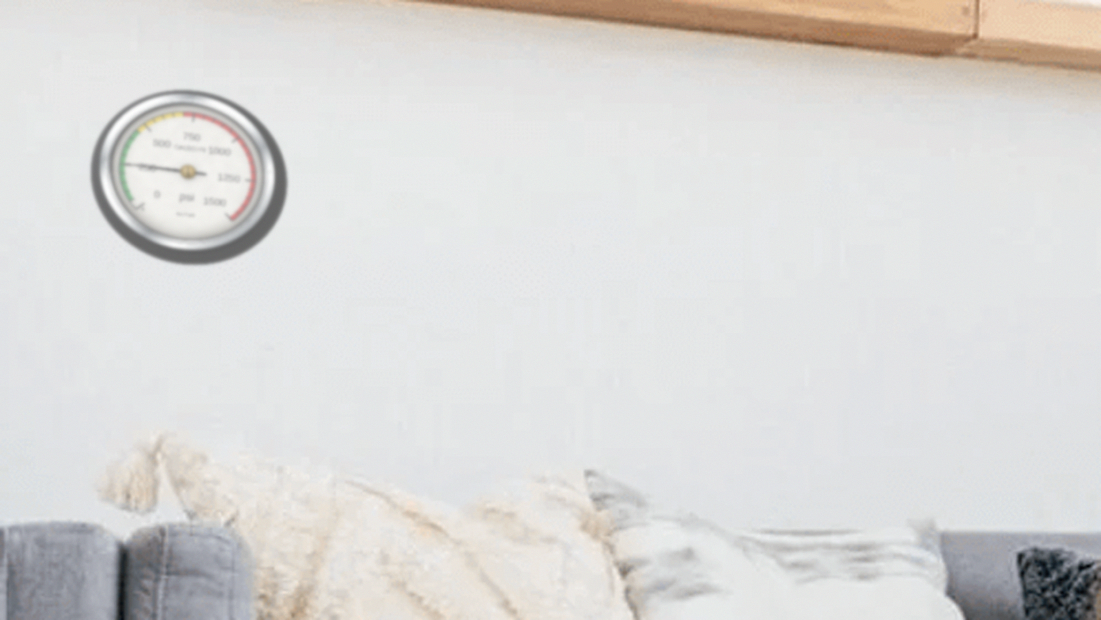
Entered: 250 psi
